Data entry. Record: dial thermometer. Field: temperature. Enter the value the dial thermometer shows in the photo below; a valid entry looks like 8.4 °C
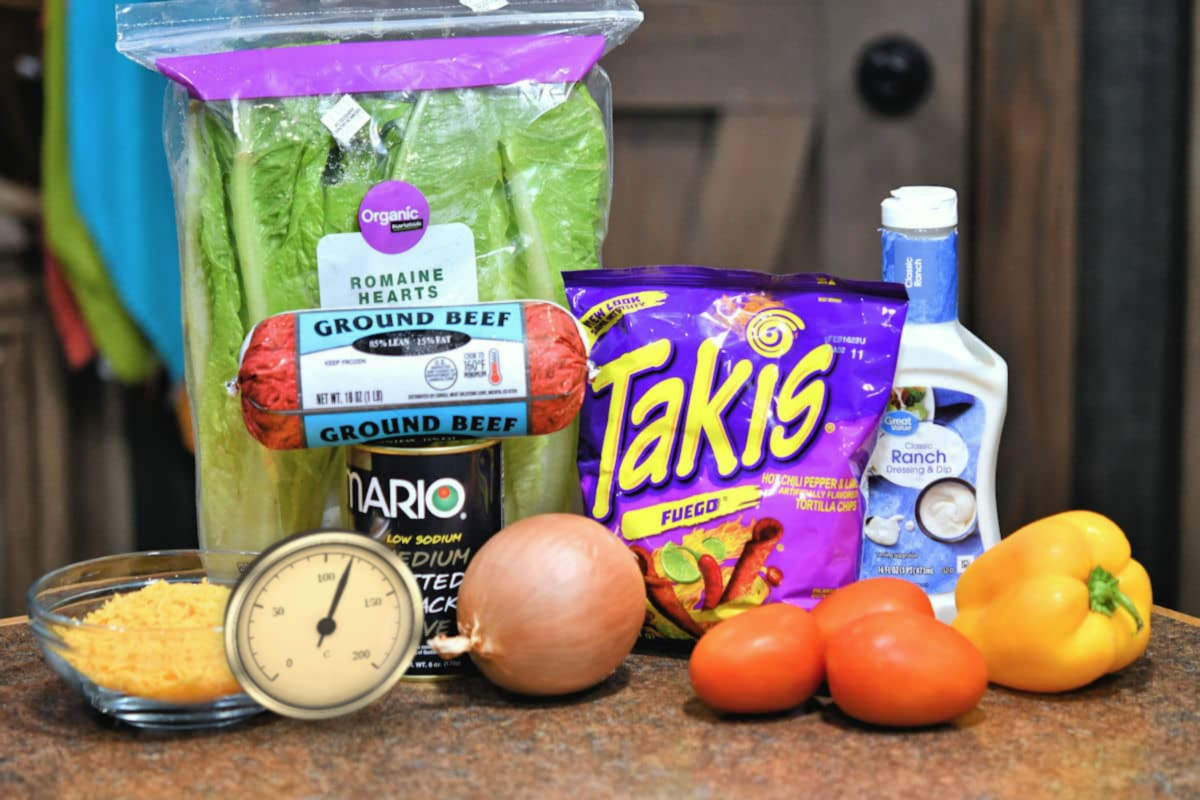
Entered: 115 °C
